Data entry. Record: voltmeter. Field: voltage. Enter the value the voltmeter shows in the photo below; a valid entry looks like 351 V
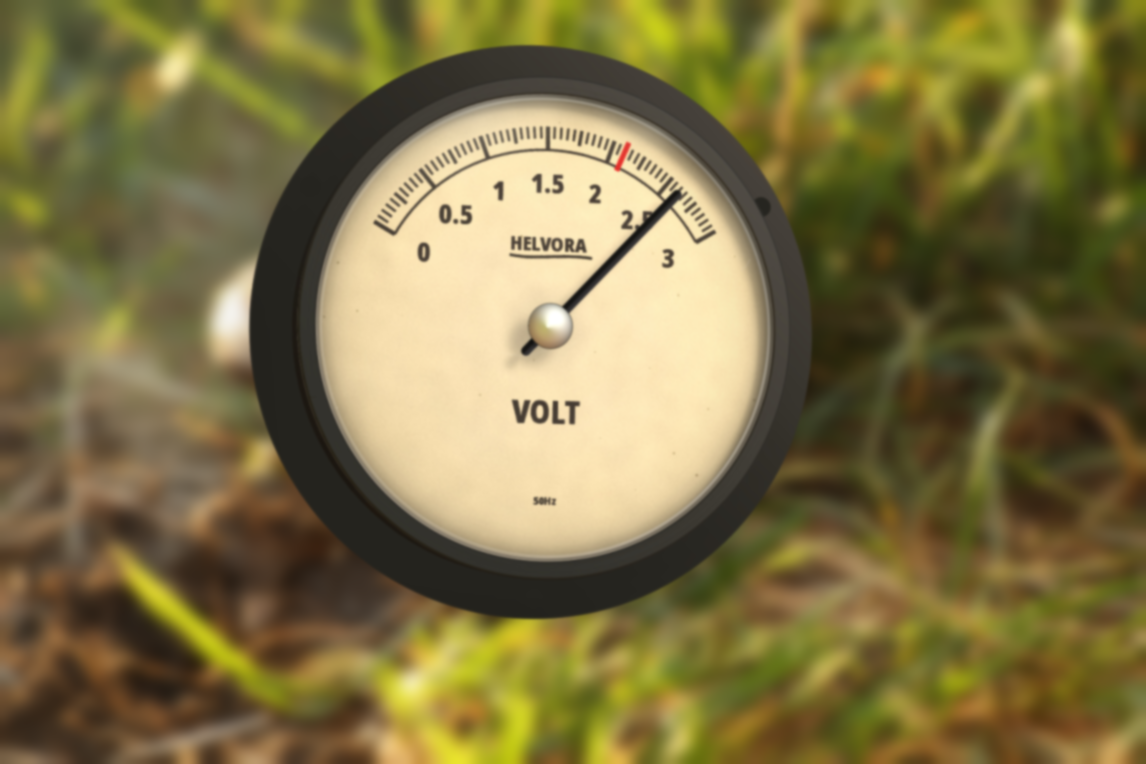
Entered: 2.6 V
